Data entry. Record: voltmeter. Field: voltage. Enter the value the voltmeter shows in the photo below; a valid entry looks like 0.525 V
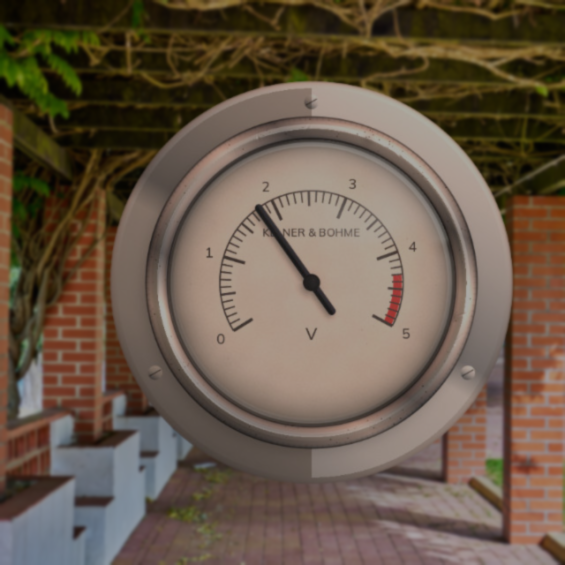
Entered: 1.8 V
